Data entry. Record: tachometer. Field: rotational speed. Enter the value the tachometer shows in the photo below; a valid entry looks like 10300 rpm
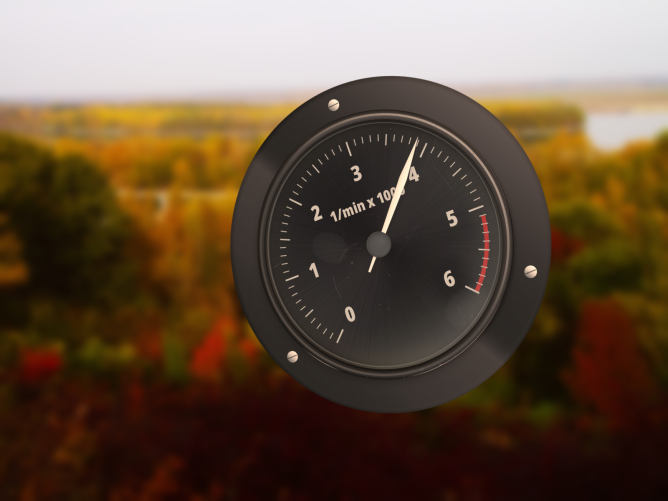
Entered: 3900 rpm
